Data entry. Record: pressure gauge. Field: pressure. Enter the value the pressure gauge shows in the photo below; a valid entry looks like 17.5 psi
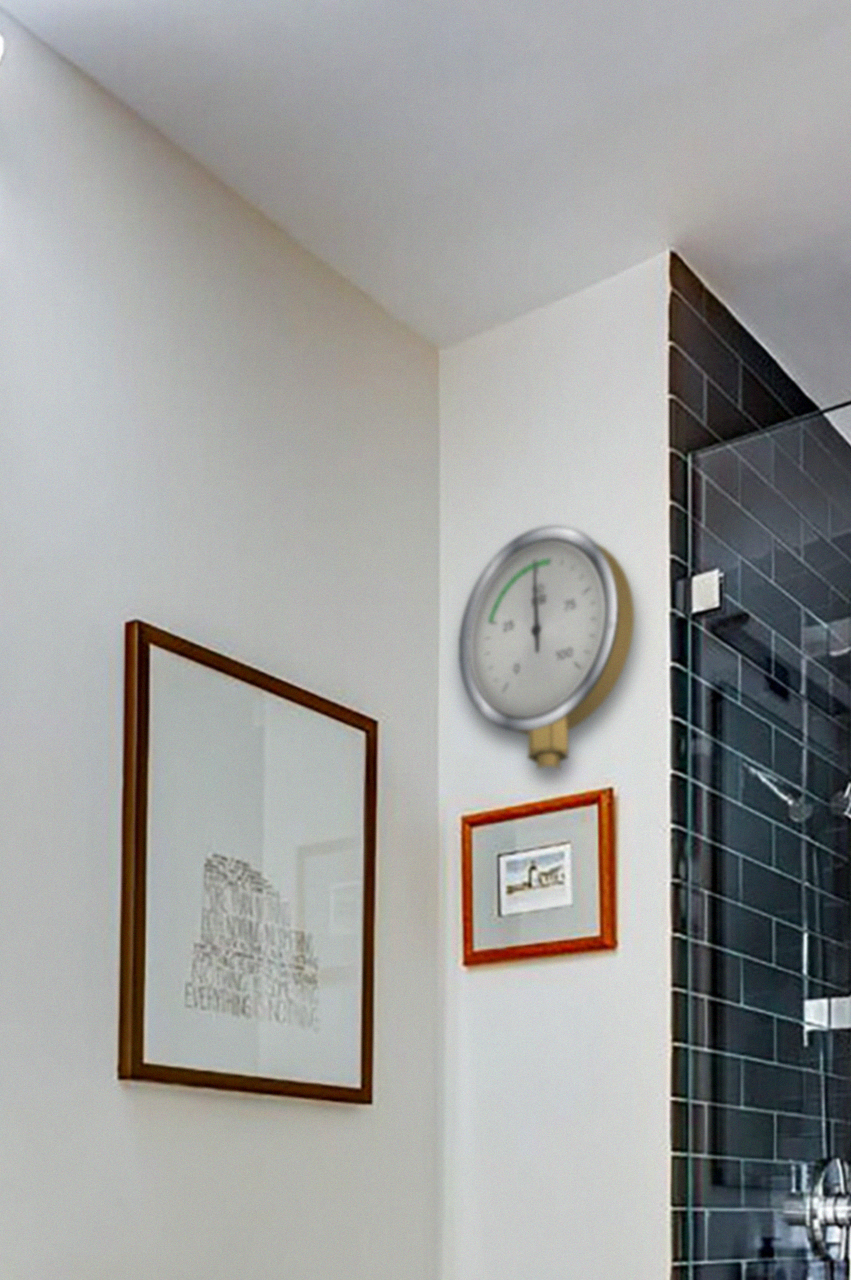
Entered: 50 psi
